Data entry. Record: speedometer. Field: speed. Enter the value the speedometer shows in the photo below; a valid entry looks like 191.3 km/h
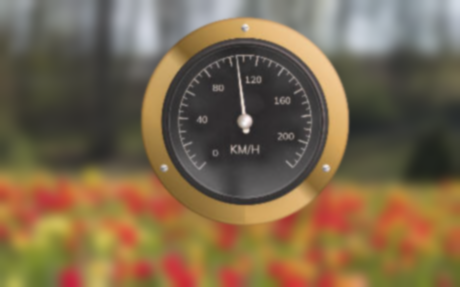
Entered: 105 km/h
